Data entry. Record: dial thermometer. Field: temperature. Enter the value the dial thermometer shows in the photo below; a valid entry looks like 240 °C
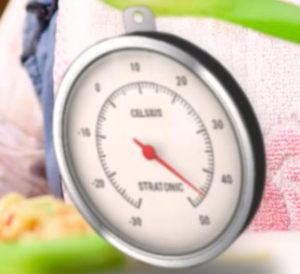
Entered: 45 °C
